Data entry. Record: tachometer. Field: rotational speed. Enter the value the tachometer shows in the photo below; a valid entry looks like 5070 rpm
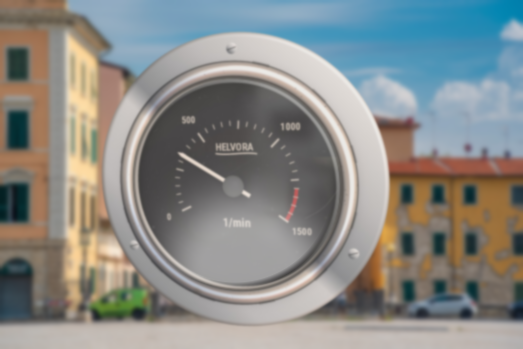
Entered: 350 rpm
